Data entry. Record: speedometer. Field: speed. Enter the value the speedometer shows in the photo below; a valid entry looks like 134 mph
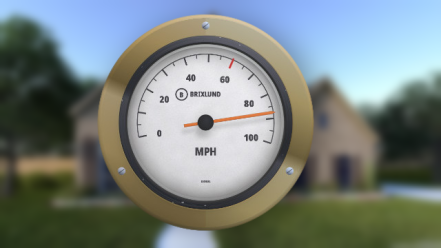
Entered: 87.5 mph
